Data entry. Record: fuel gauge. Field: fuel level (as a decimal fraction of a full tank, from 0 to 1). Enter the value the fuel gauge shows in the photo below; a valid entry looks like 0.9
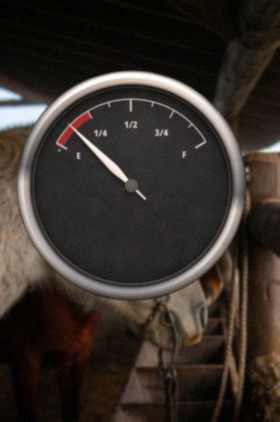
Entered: 0.125
